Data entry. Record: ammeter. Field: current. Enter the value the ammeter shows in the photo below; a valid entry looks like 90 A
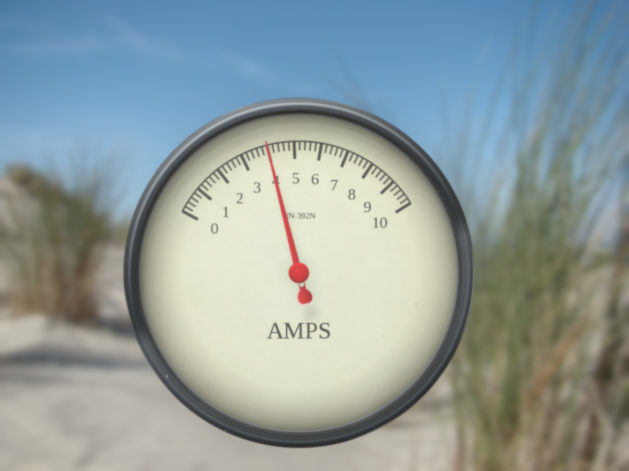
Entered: 4 A
